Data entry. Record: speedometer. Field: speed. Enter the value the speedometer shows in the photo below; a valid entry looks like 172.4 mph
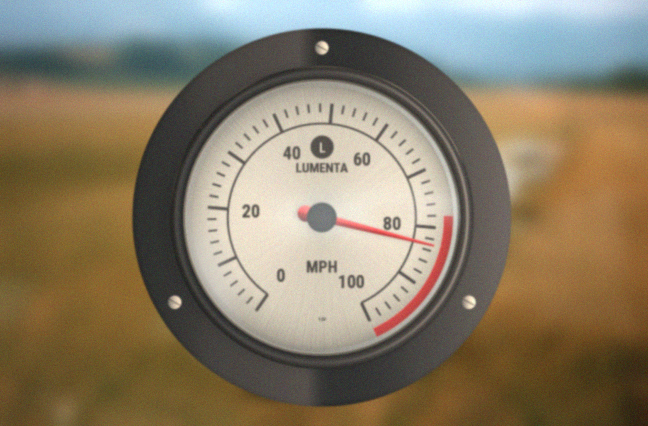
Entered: 83 mph
